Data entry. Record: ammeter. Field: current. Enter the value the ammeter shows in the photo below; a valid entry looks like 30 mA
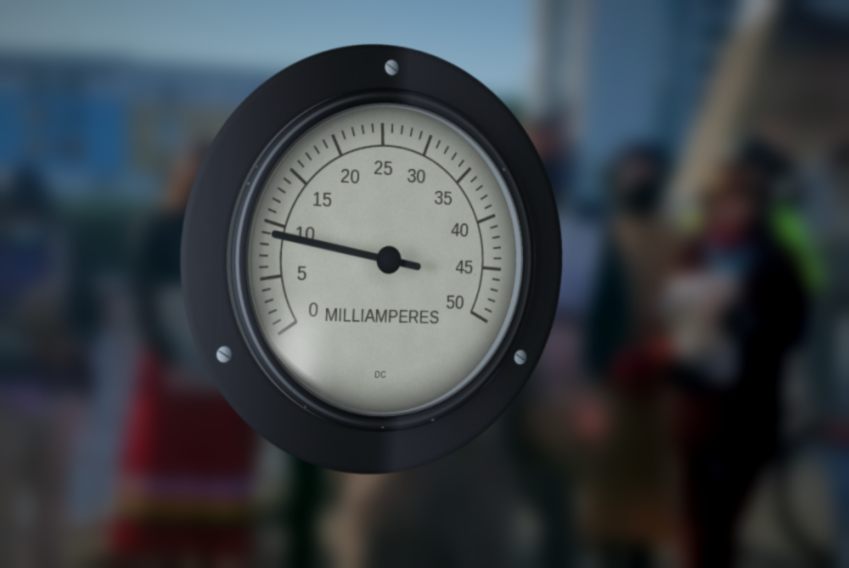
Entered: 9 mA
